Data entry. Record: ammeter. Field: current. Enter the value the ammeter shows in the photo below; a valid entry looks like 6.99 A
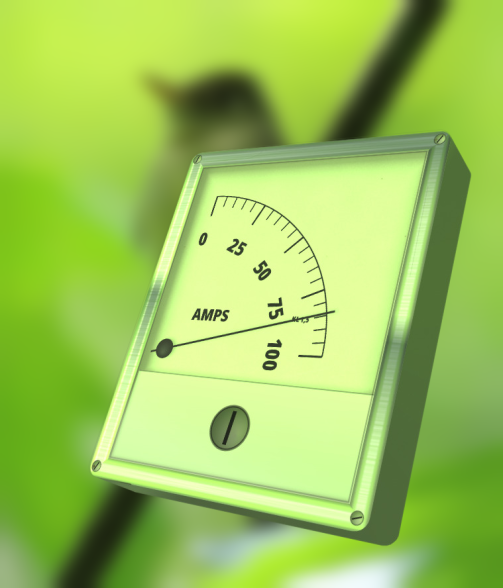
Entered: 85 A
